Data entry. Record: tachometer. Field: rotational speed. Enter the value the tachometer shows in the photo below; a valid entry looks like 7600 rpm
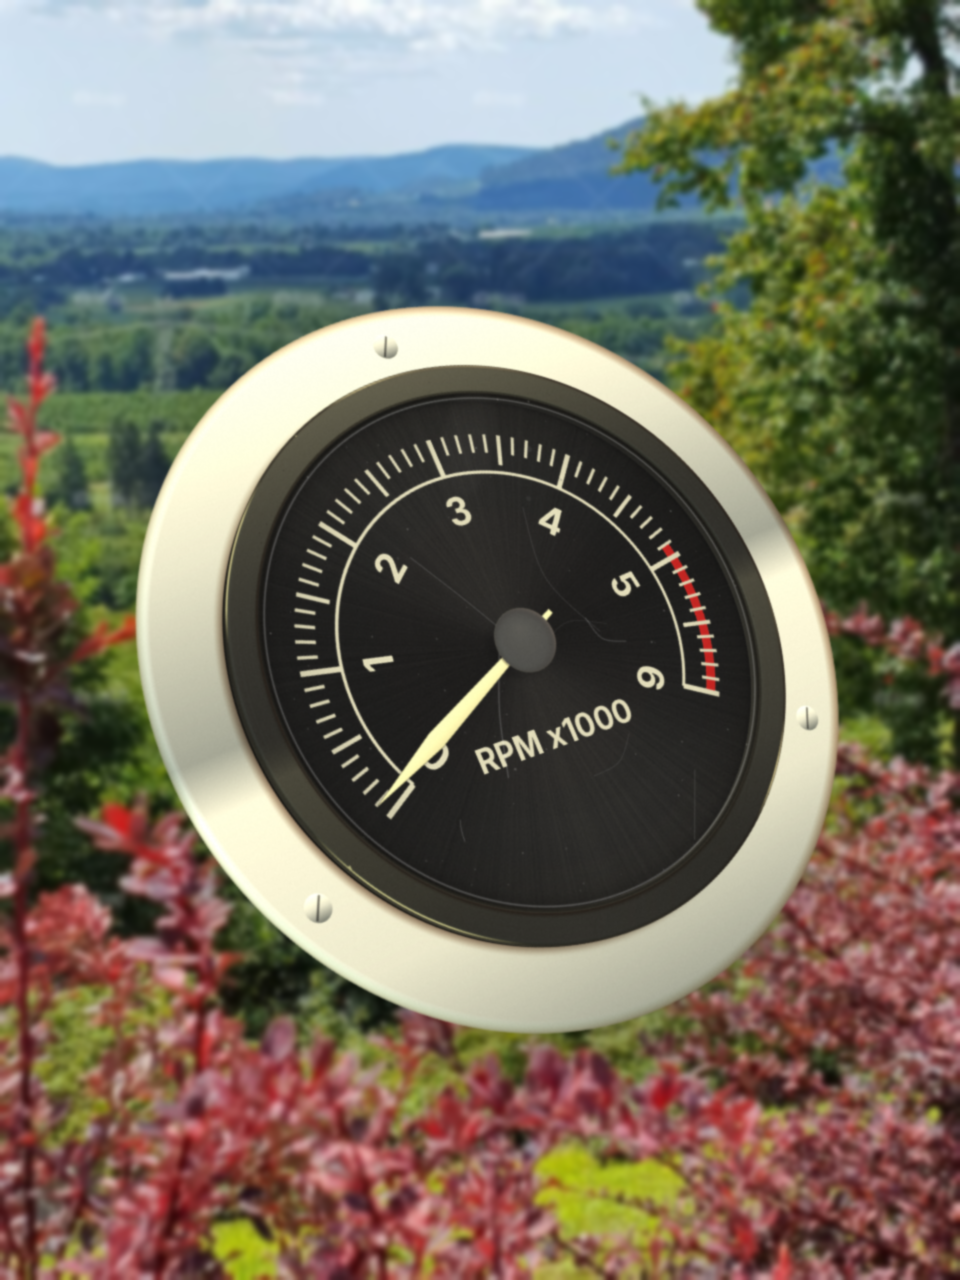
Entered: 100 rpm
